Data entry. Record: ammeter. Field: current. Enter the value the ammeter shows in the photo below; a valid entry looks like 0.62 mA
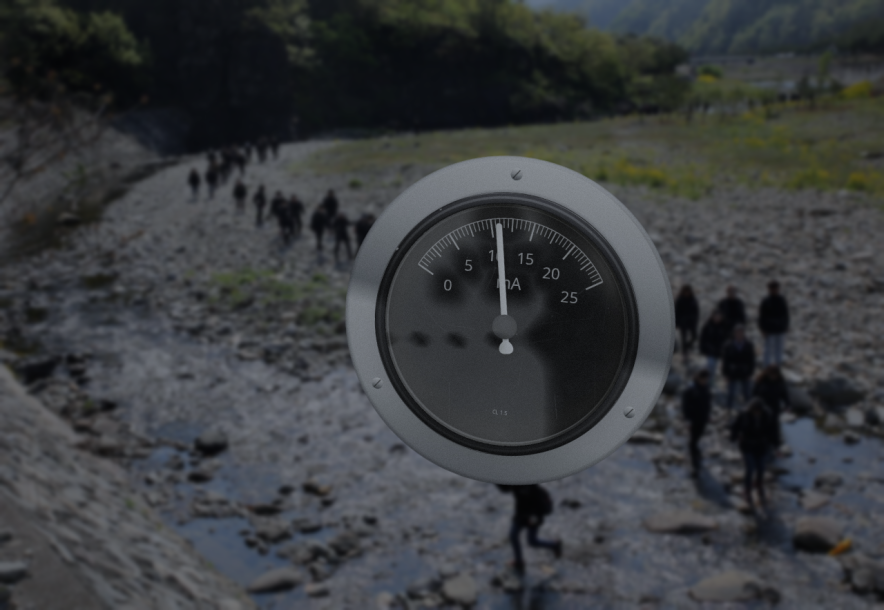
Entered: 11 mA
